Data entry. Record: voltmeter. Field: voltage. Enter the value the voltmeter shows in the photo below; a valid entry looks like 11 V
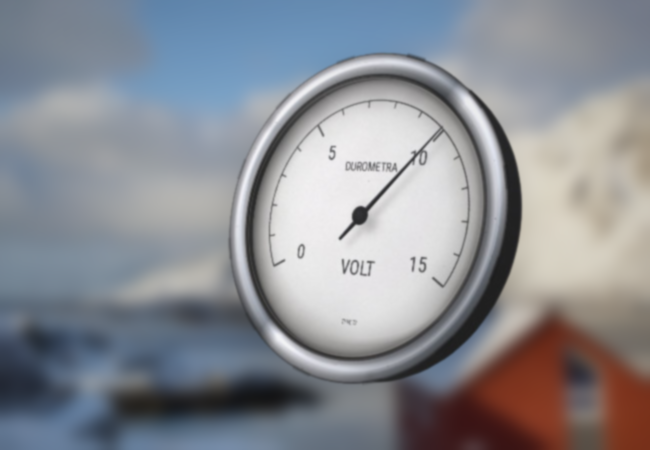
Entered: 10 V
